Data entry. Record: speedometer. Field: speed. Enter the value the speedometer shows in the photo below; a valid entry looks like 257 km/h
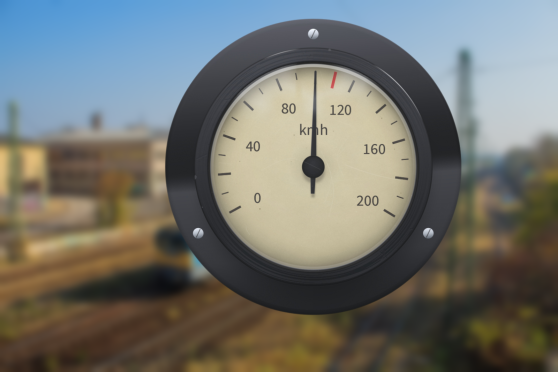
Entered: 100 km/h
